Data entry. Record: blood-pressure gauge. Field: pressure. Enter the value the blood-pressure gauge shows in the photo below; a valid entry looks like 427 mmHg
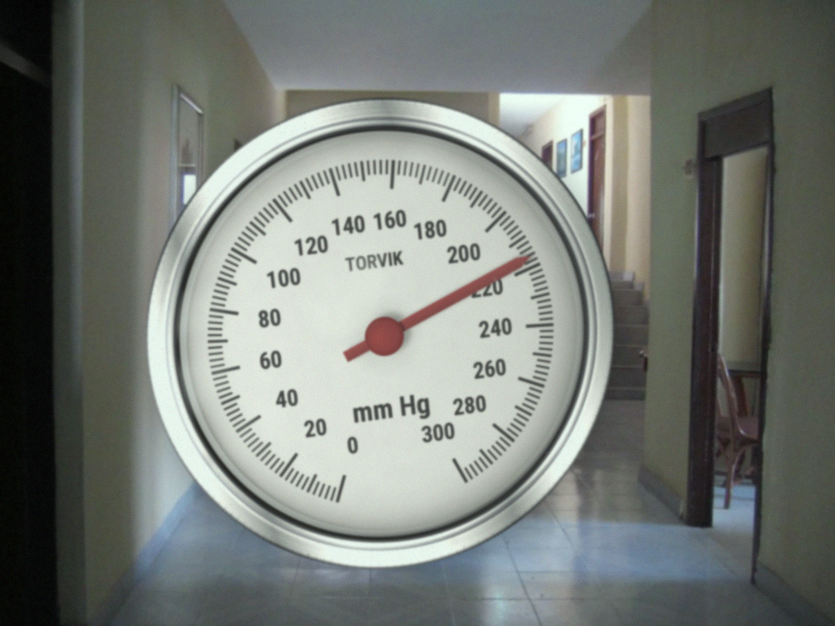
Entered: 216 mmHg
